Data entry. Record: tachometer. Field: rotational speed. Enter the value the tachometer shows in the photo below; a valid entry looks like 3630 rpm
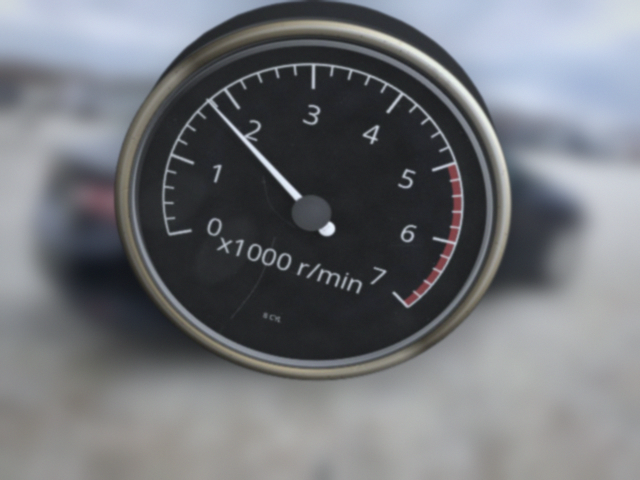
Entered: 1800 rpm
